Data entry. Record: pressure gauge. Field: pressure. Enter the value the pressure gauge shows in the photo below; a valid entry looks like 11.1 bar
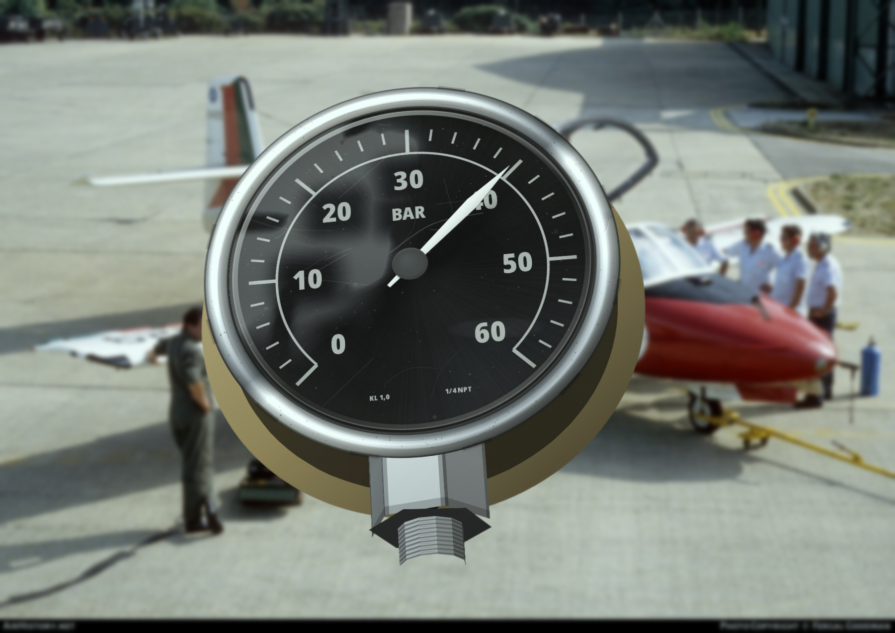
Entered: 40 bar
